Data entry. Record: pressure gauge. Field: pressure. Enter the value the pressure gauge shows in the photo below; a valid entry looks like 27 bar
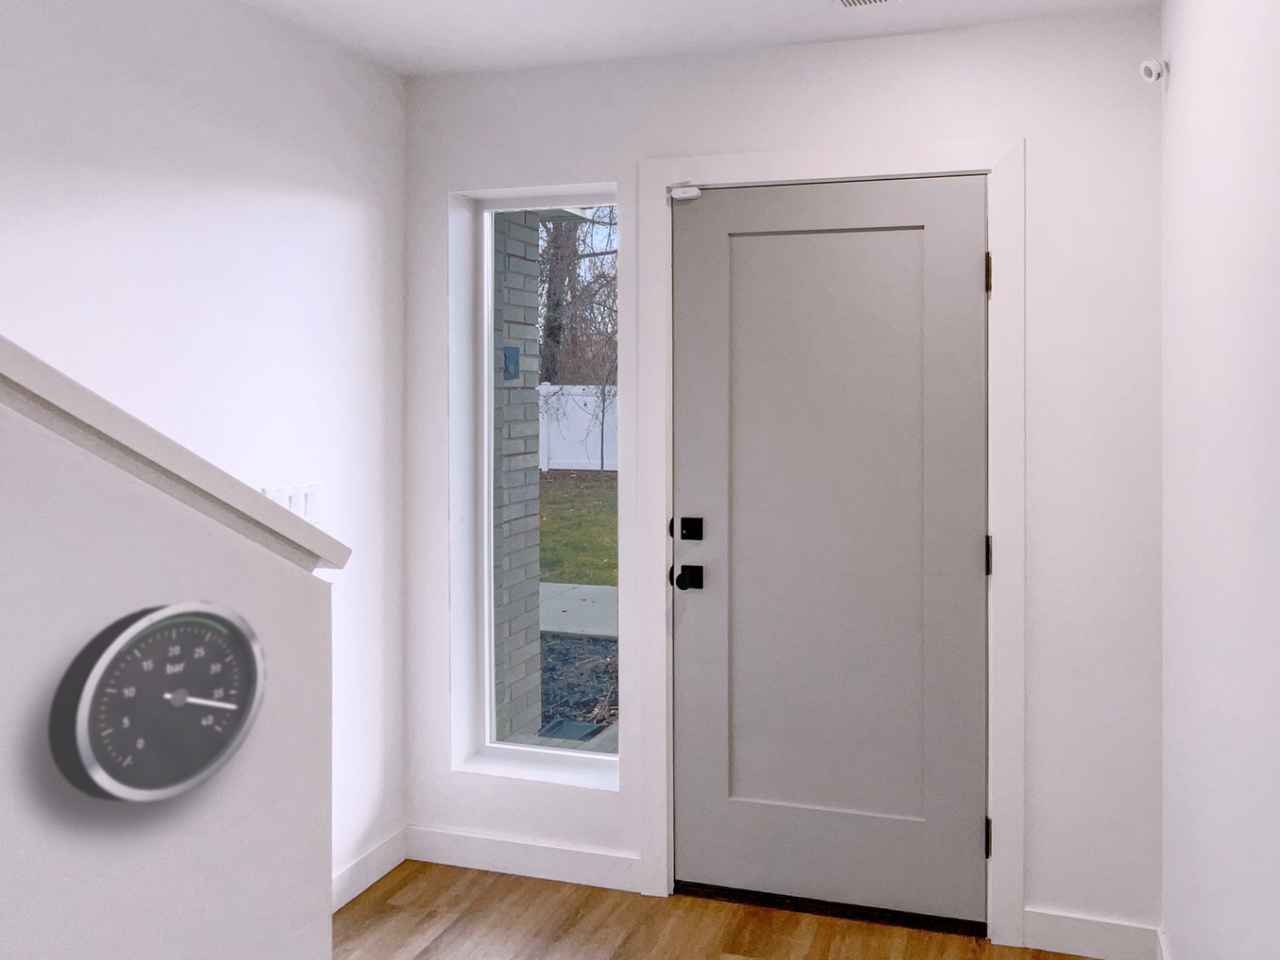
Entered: 37 bar
